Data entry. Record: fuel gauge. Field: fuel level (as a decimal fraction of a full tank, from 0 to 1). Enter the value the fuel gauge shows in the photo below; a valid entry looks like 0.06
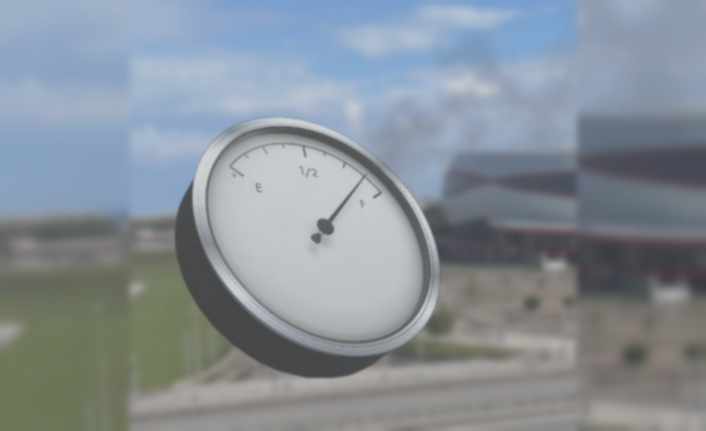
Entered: 0.875
